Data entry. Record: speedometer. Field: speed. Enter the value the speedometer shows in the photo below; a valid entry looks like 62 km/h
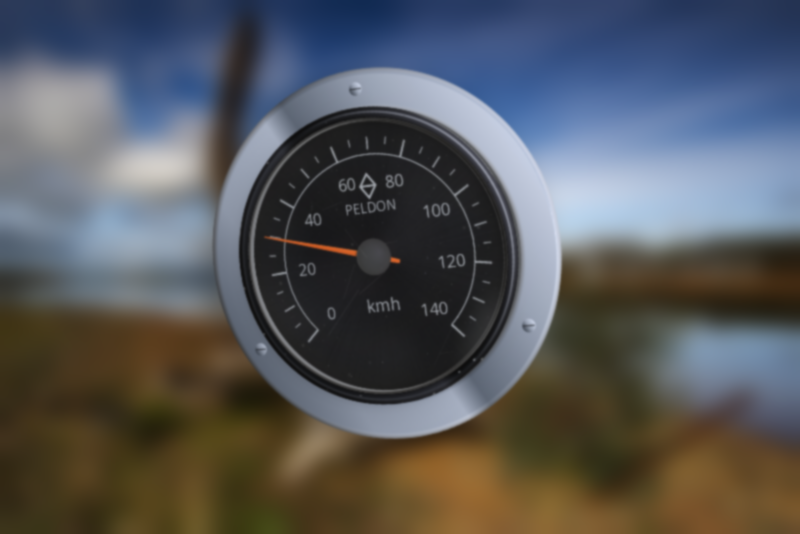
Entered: 30 km/h
